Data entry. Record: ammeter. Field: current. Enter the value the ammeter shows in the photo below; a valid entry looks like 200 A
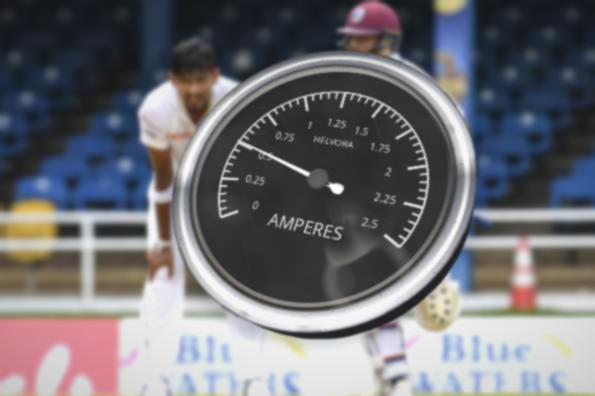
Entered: 0.5 A
